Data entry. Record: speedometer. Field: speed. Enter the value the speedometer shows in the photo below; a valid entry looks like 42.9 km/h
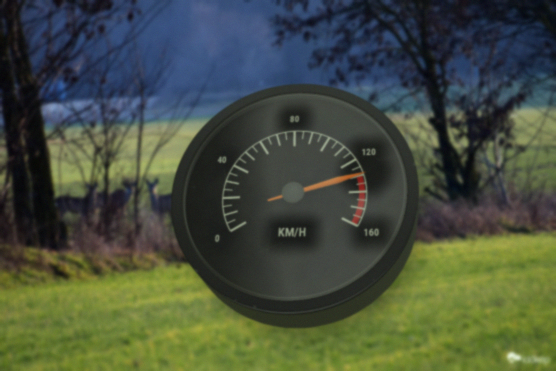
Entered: 130 km/h
